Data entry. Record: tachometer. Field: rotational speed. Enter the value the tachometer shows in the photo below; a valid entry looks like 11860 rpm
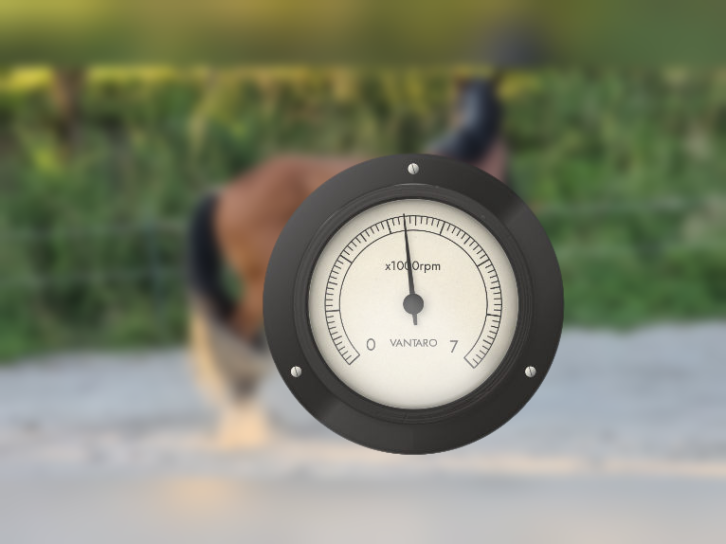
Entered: 3300 rpm
